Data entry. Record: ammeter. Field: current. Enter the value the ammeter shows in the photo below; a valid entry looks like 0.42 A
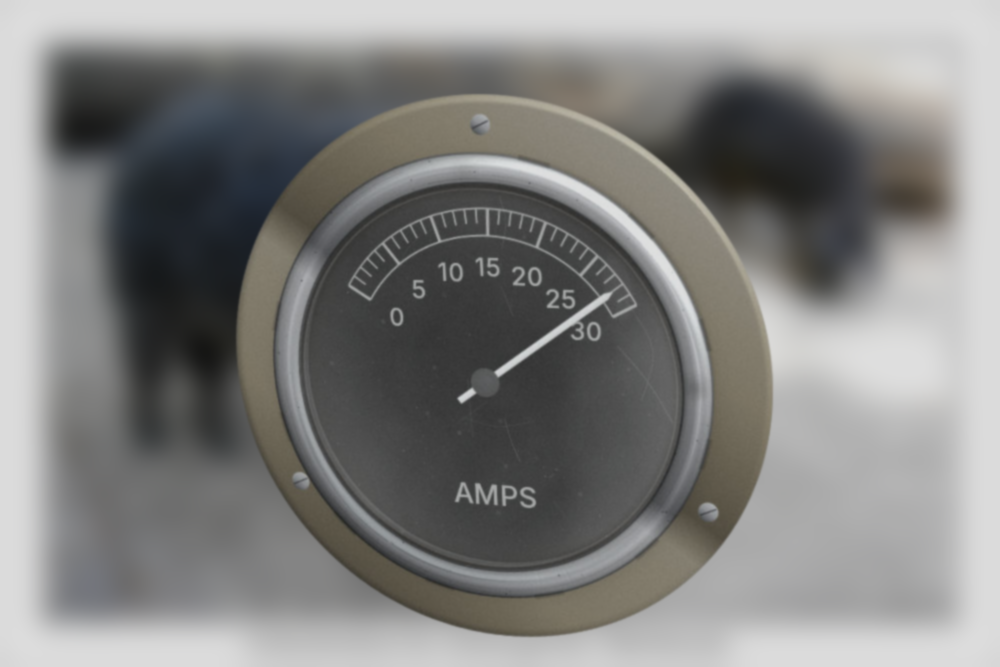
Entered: 28 A
